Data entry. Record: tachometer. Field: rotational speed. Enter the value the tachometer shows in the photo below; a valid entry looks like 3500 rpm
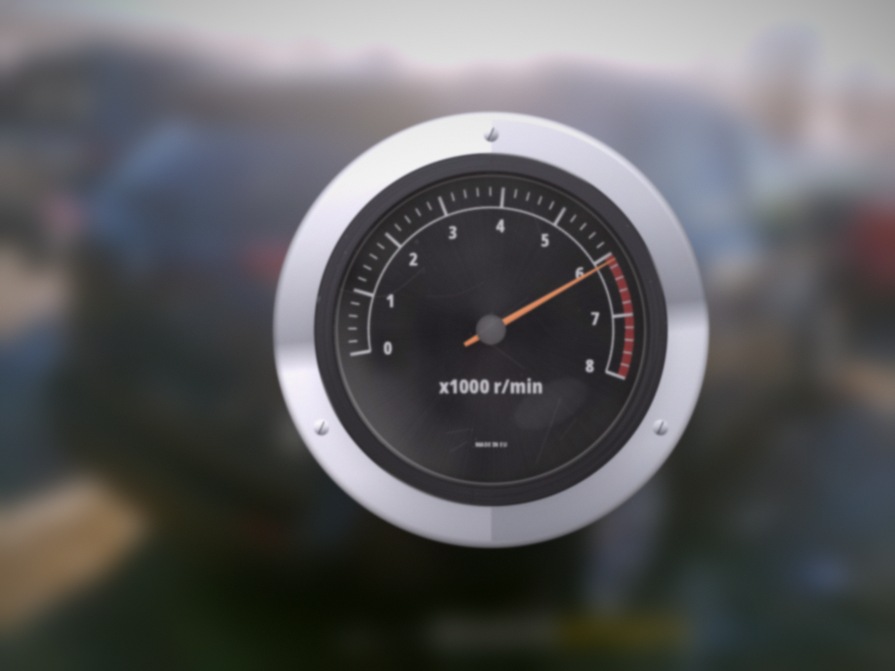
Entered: 6100 rpm
